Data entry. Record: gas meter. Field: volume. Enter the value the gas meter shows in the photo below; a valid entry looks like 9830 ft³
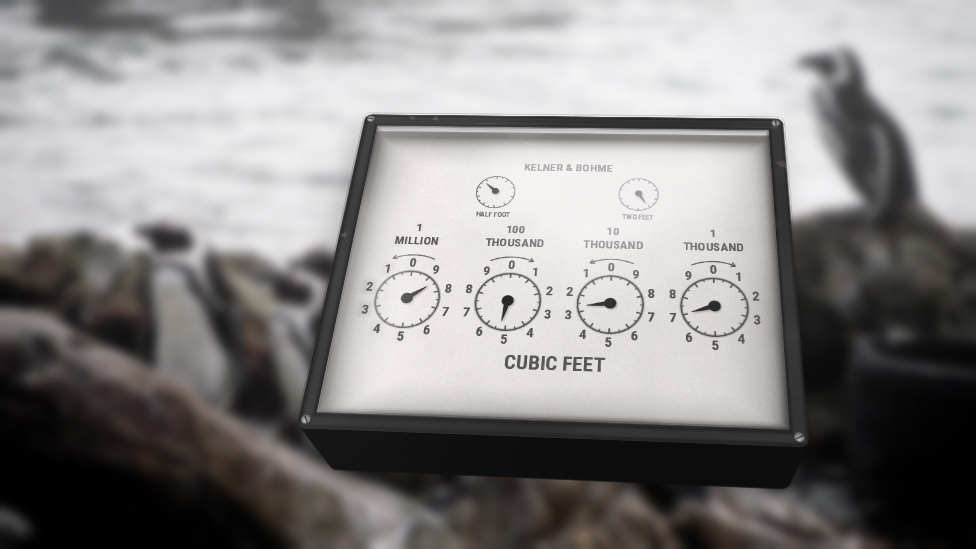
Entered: 852700 ft³
